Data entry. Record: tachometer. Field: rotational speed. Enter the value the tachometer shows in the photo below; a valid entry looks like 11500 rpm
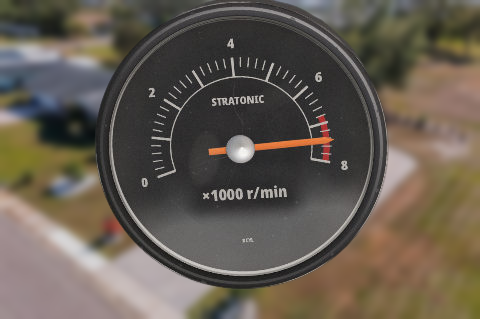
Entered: 7400 rpm
